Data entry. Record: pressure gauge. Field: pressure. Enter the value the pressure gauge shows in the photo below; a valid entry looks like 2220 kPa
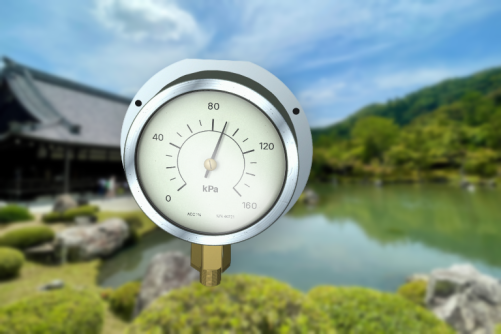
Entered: 90 kPa
